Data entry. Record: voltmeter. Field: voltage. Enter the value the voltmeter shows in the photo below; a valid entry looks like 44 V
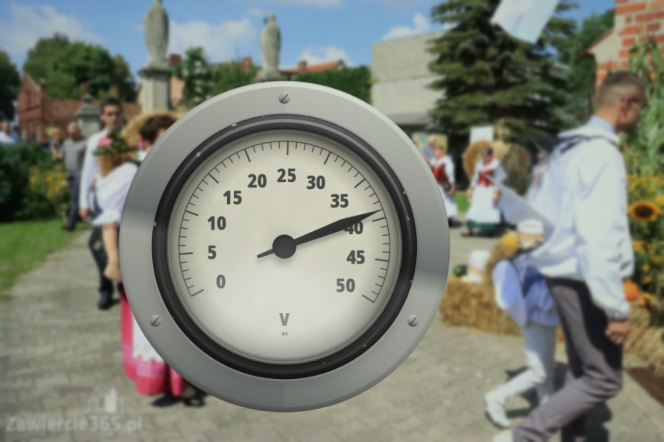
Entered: 39 V
